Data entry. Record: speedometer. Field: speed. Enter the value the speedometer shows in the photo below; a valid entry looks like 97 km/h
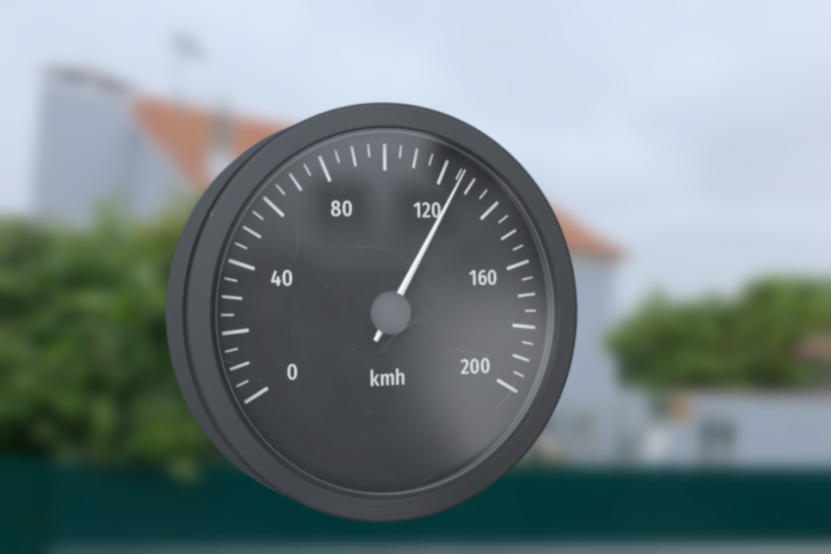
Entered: 125 km/h
